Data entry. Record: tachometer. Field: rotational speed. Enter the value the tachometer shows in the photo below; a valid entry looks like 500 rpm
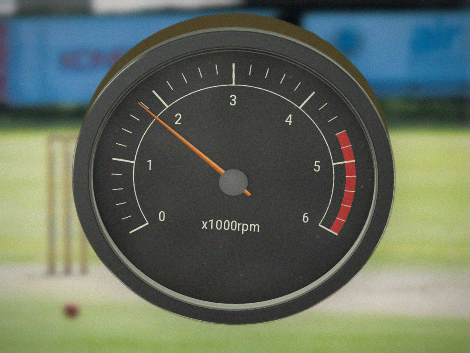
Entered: 1800 rpm
